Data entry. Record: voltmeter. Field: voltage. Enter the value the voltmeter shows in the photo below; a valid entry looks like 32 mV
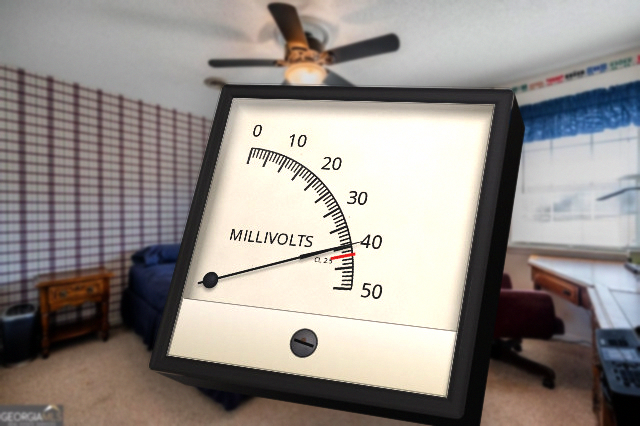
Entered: 40 mV
